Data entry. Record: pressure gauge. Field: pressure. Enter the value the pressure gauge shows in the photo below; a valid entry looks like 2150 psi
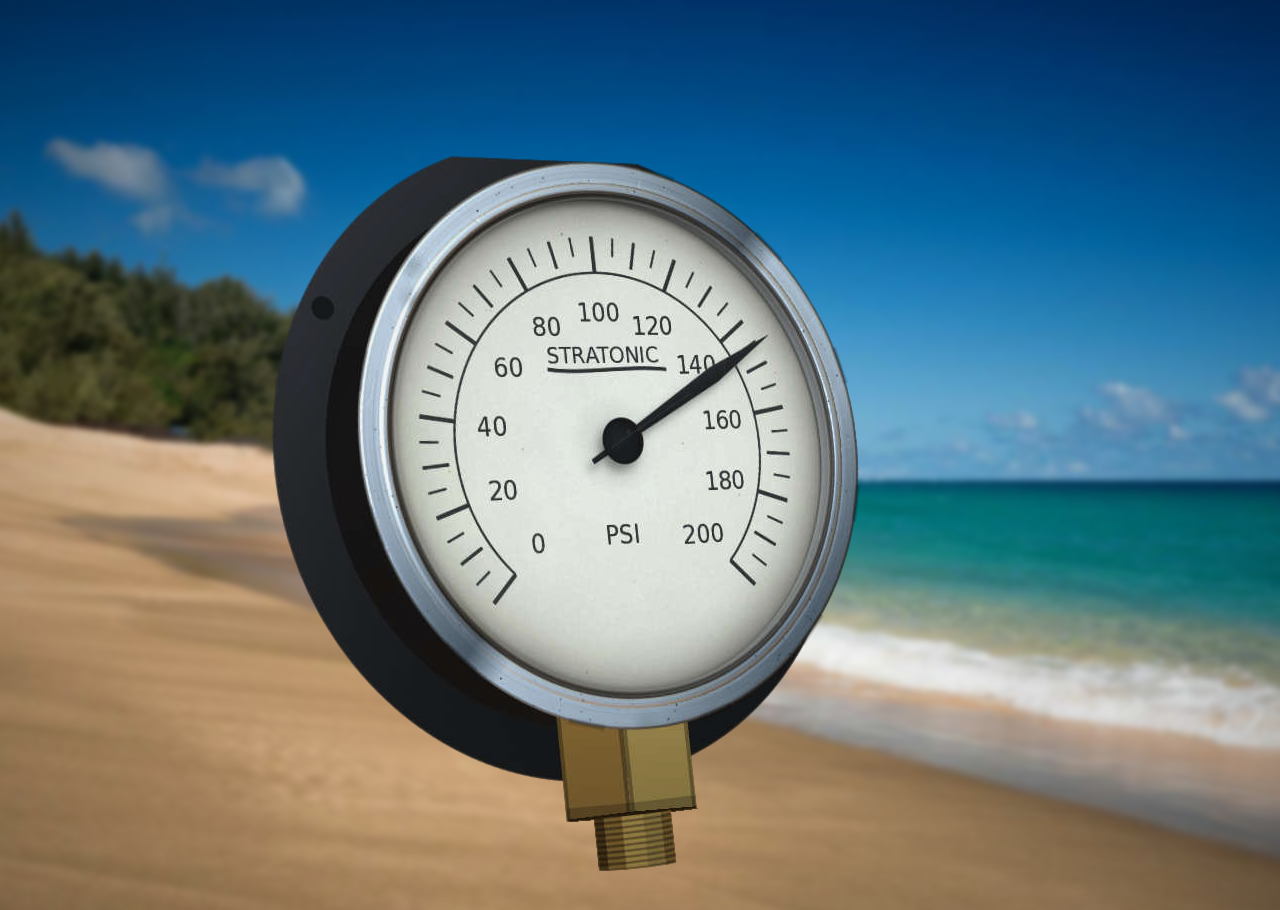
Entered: 145 psi
